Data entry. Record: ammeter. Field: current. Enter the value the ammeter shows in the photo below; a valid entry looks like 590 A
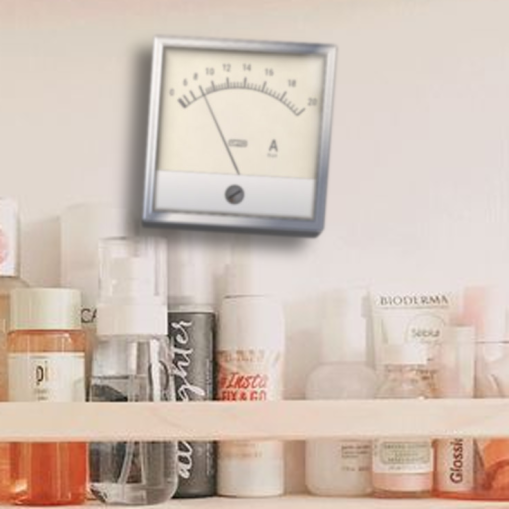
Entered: 8 A
